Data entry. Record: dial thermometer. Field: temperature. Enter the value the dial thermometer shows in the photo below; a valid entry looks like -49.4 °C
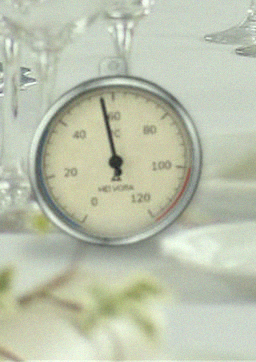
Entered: 56 °C
